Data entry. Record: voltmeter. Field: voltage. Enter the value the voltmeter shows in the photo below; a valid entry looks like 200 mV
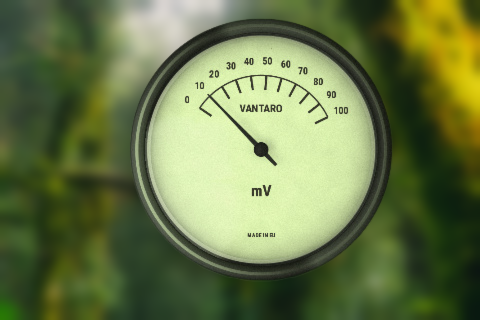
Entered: 10 mV
